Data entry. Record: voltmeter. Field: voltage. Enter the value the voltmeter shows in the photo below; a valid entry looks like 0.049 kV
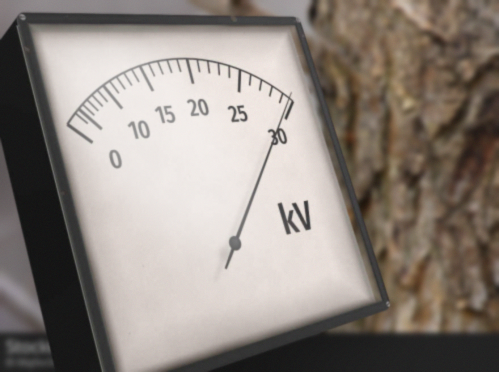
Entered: 29.5 kV
